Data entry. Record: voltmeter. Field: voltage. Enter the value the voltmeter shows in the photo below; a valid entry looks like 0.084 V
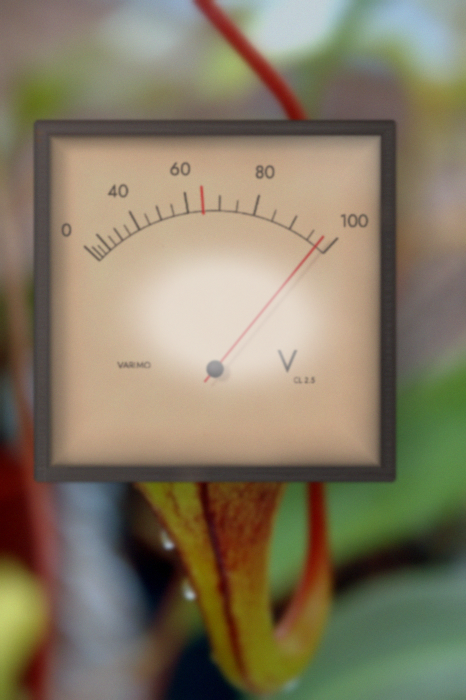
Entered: 97.5 V
